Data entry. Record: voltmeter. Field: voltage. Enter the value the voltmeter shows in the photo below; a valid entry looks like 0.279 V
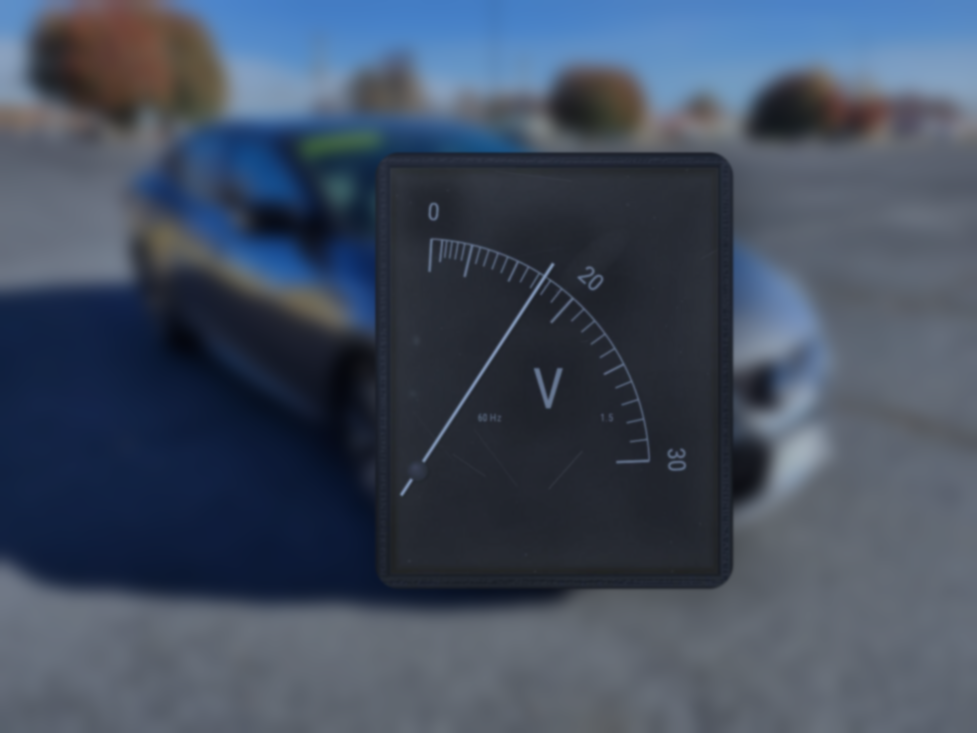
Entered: 17.5 V
